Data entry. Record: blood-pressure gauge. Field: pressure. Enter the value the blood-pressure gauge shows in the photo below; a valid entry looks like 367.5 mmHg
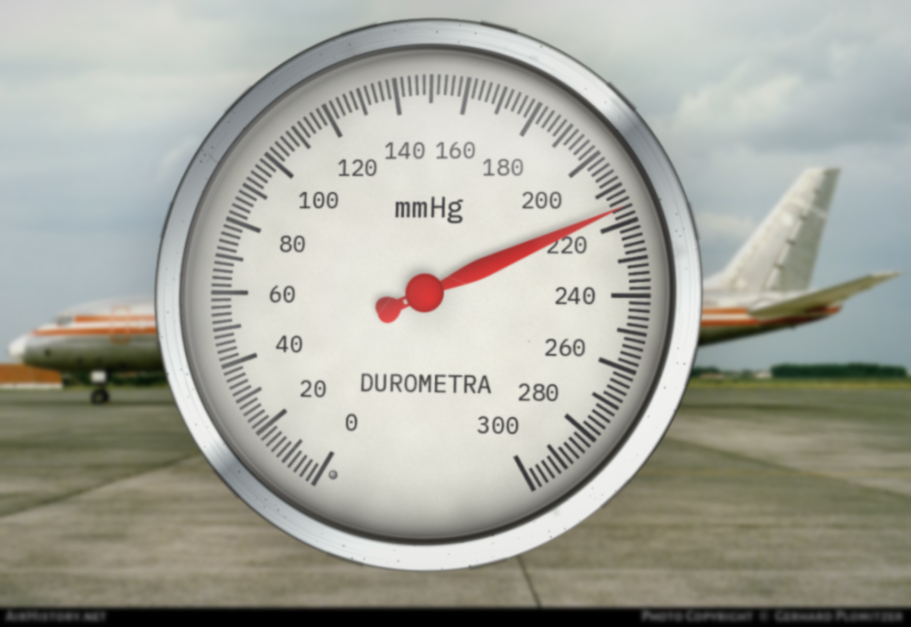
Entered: 216 mmHg
